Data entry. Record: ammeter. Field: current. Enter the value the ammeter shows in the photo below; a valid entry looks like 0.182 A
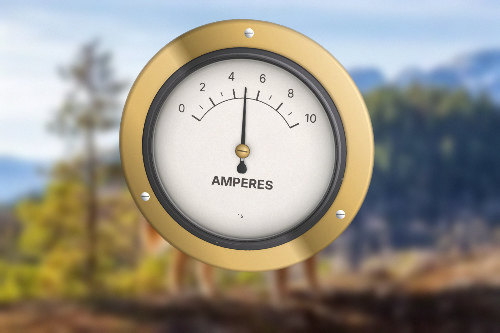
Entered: 5 A
